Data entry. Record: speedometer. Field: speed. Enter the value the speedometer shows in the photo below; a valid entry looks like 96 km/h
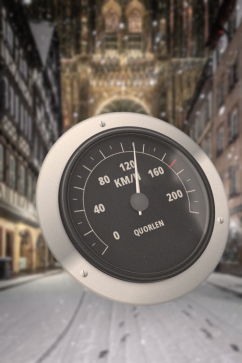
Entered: 130 km/h
